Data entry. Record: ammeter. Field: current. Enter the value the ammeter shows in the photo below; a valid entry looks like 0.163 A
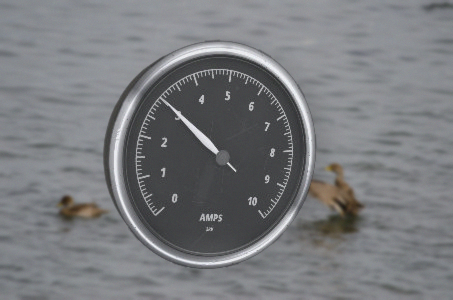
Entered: 3 A
